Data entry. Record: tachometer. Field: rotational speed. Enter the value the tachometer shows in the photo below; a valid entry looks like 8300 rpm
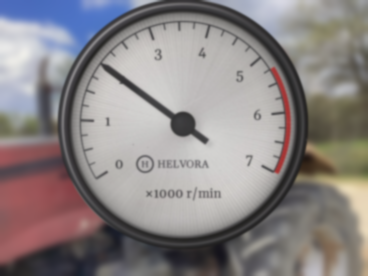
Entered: 2000 rpm
